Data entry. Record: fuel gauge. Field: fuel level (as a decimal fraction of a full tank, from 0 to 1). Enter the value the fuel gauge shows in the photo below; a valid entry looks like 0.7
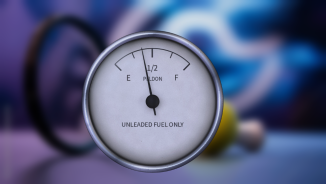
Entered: 0.375
